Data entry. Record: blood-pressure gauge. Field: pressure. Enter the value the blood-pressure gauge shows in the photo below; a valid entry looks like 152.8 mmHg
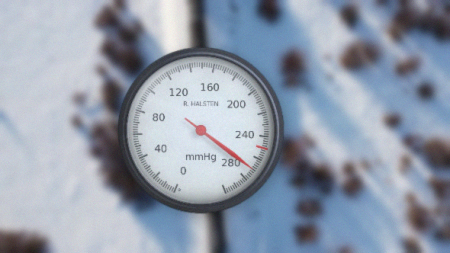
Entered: 270 mmHg
